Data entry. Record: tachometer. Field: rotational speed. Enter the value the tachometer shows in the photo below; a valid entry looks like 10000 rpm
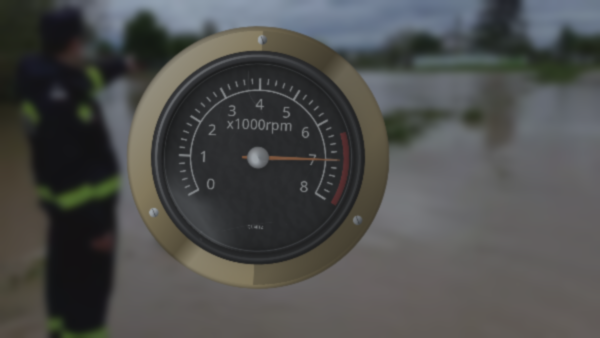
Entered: 7000 rpm
